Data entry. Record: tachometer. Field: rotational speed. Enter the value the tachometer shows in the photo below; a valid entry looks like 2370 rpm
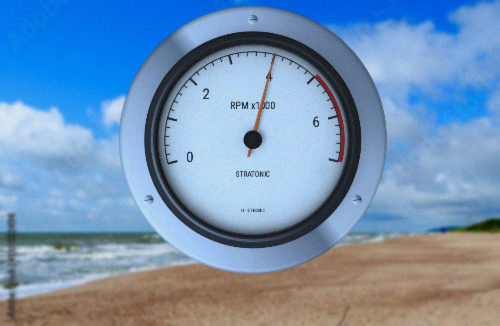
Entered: 4000 rpm
